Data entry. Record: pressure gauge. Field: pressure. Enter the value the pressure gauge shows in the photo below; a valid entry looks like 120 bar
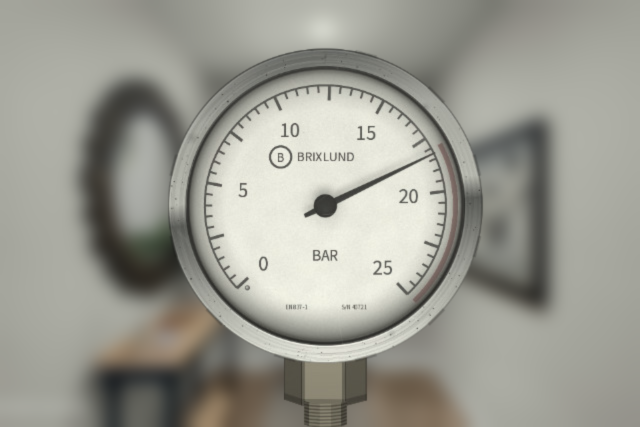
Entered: 18.25 bar
